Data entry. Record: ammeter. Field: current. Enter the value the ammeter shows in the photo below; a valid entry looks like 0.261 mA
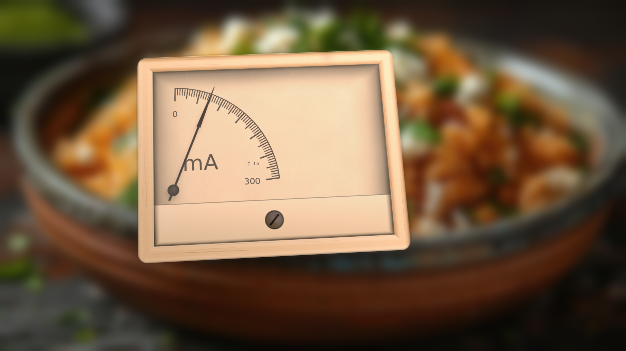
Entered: 75 mA
